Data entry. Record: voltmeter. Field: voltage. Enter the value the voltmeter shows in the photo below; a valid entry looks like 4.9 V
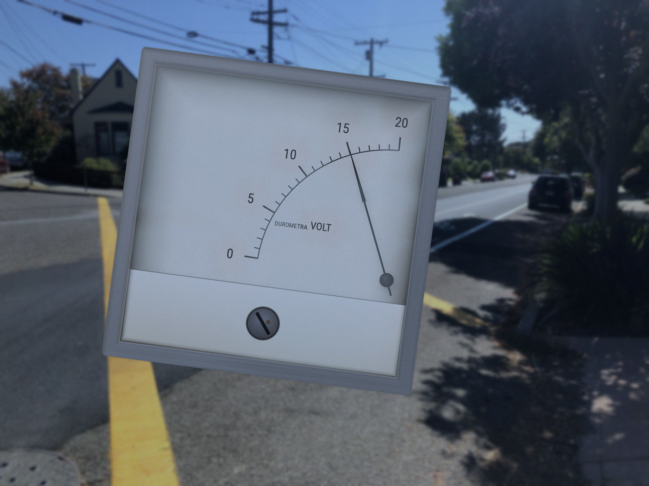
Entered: 15 V
